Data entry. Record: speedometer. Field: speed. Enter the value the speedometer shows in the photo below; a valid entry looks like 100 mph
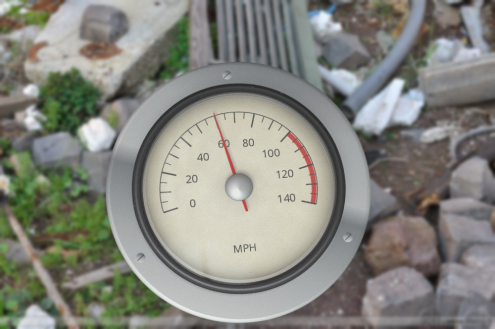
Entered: 60 mph
